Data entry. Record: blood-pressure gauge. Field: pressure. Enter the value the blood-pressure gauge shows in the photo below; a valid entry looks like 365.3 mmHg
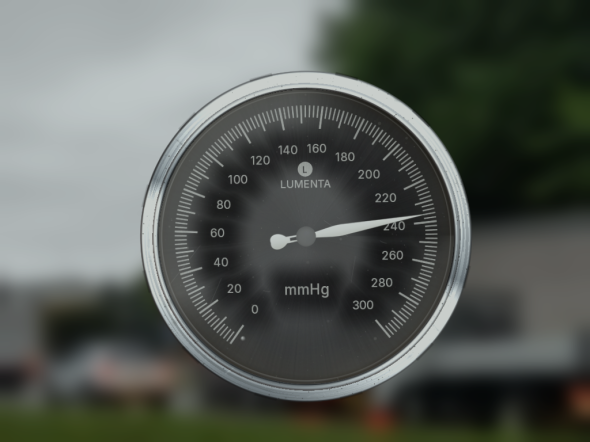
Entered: 236 mmHg
